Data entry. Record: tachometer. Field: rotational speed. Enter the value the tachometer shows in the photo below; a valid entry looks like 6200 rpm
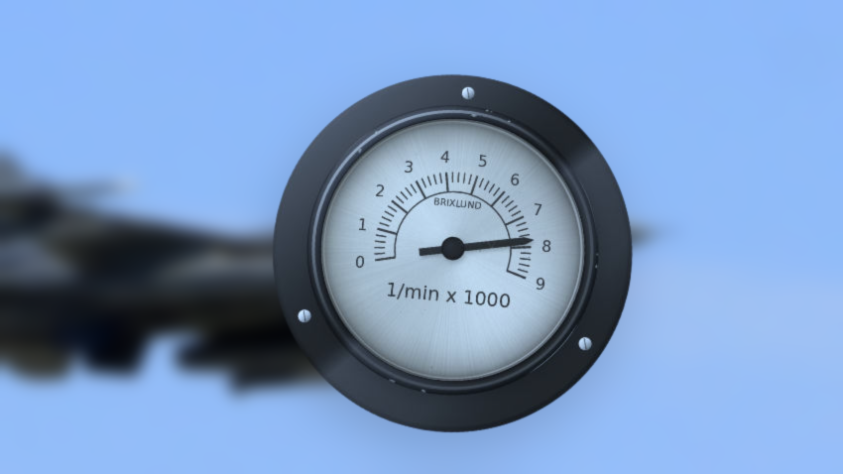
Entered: 7800 rpm
